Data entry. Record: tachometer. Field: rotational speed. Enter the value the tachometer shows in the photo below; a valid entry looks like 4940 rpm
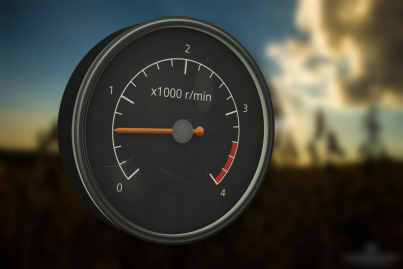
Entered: 600 rpm
